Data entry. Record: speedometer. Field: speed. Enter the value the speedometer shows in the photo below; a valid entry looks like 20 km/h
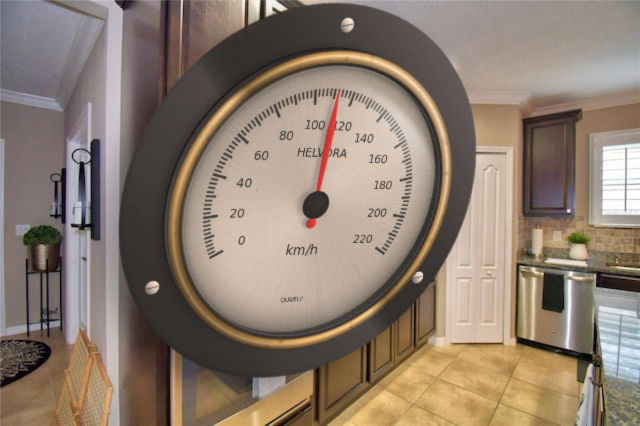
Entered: 110 km/h
